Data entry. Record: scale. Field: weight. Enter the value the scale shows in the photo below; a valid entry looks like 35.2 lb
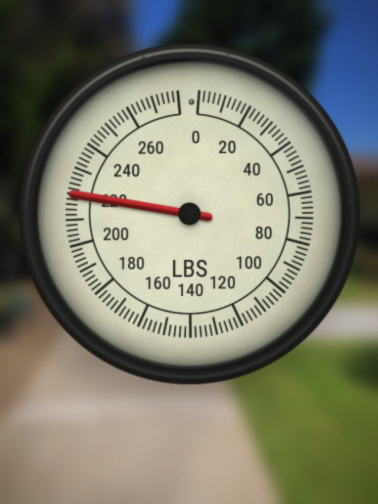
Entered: 220 lb
